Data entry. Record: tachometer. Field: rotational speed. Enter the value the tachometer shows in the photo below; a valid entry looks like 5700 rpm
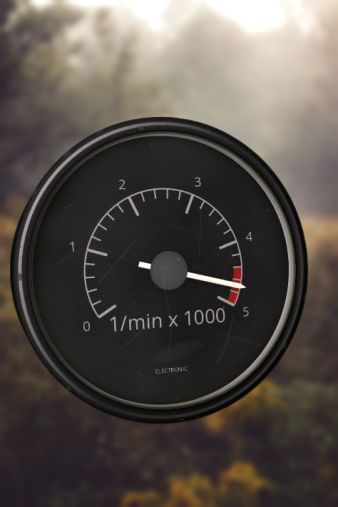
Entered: 4700 rpm
